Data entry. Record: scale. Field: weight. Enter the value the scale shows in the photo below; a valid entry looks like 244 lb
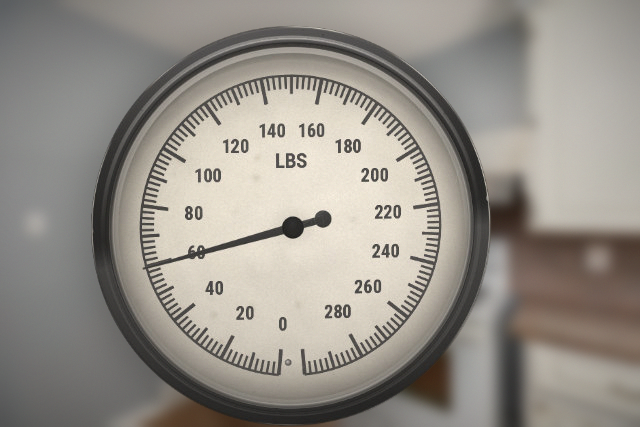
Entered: 60 lb
